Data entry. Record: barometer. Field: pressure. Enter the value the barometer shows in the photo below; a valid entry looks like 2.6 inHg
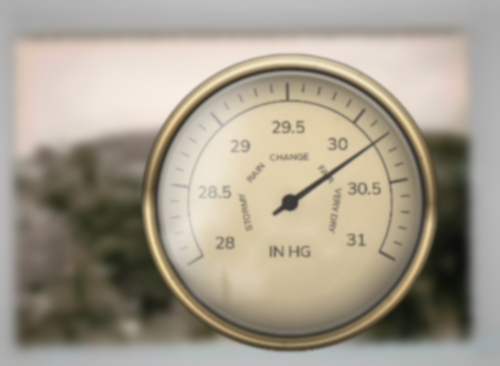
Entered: 30.2 inHg
